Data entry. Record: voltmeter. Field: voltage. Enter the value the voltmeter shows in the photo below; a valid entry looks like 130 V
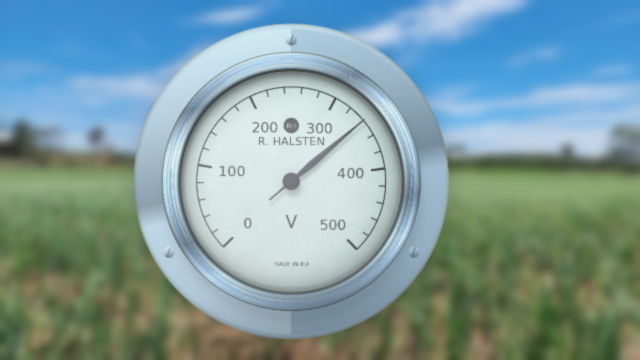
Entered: 340 V
